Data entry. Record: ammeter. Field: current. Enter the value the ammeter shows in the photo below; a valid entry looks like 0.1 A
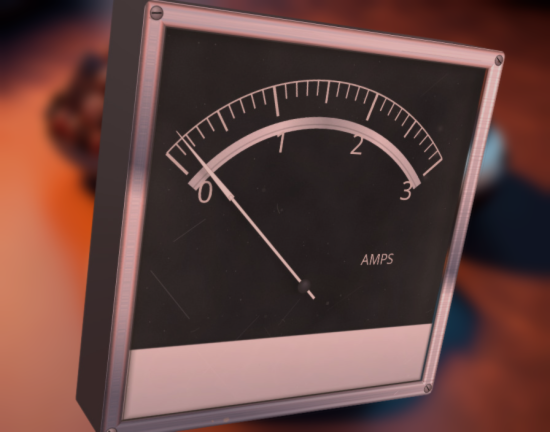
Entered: 0.15 A
